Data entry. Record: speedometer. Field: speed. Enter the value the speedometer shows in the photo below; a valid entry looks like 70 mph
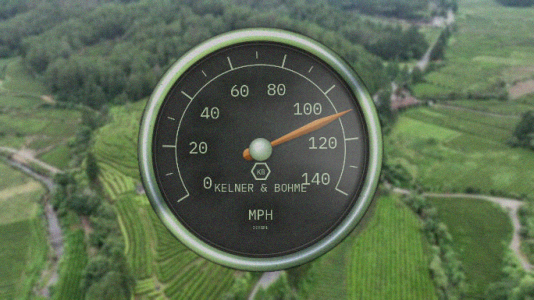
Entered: 110 mph
